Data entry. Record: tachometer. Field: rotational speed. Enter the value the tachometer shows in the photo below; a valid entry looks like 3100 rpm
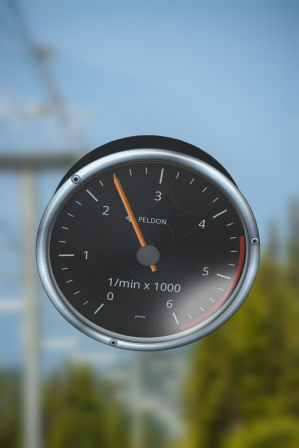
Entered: 2400 rpm
